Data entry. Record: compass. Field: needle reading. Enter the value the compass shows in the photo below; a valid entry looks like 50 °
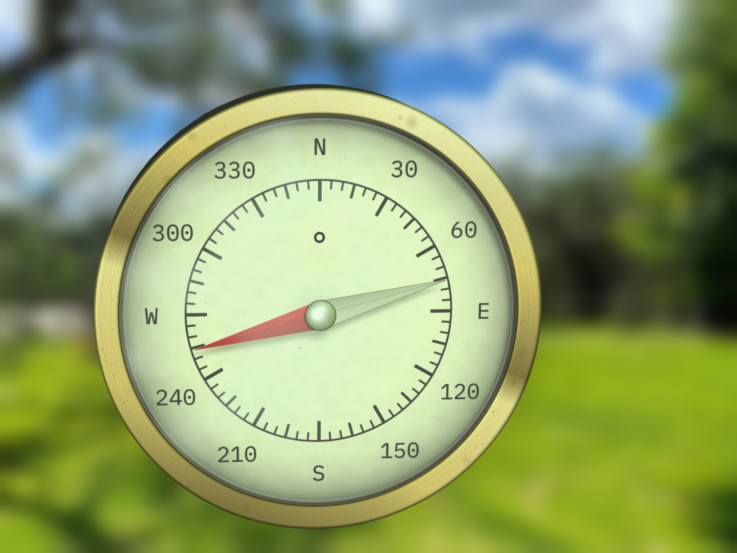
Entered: 255 °
